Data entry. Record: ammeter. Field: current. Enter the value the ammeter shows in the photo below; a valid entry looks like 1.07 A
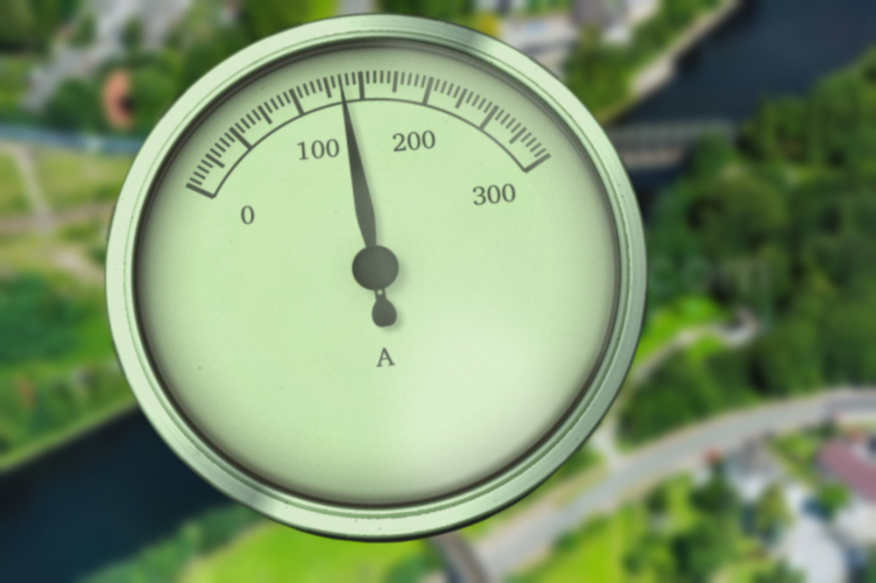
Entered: 135 A
